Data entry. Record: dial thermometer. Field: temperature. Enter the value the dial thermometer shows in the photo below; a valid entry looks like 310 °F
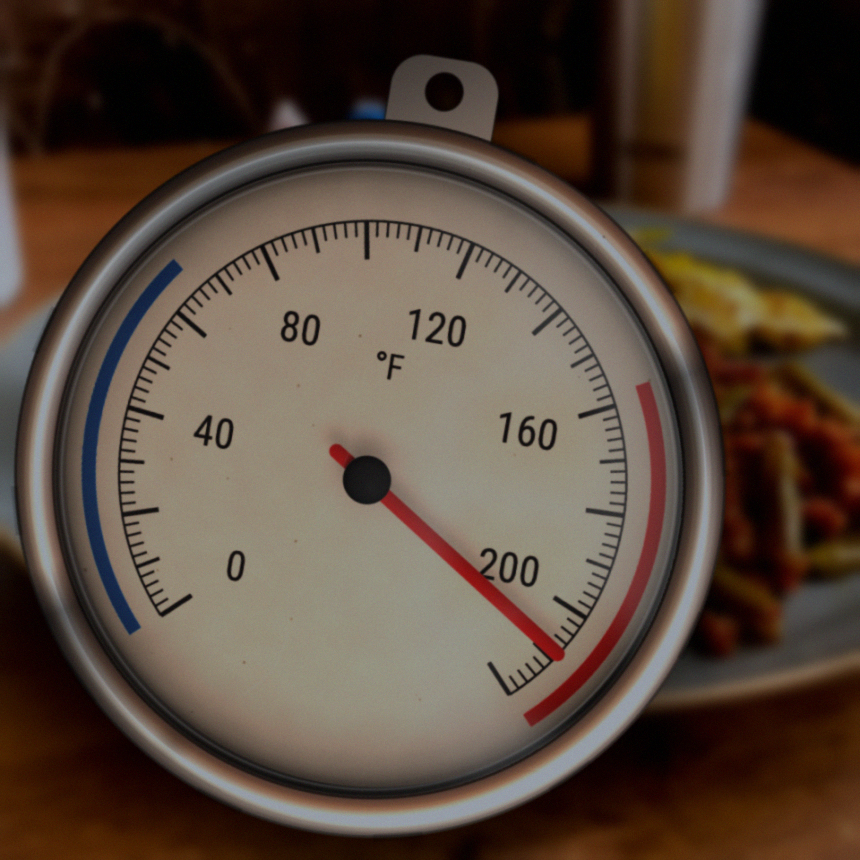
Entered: 208 °F
